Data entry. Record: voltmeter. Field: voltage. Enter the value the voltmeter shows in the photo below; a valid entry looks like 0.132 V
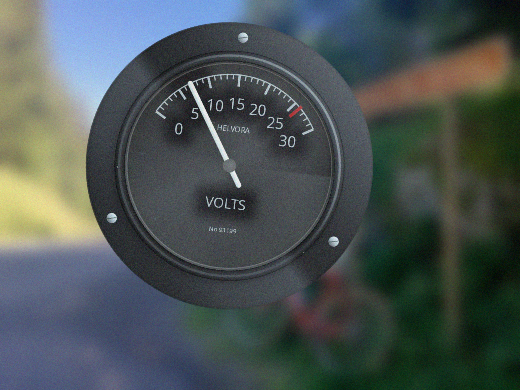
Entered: 7 V
